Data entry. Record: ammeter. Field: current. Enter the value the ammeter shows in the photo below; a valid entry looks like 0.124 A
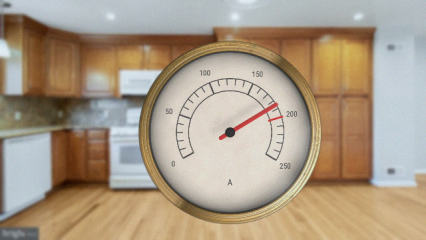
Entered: 185 A
